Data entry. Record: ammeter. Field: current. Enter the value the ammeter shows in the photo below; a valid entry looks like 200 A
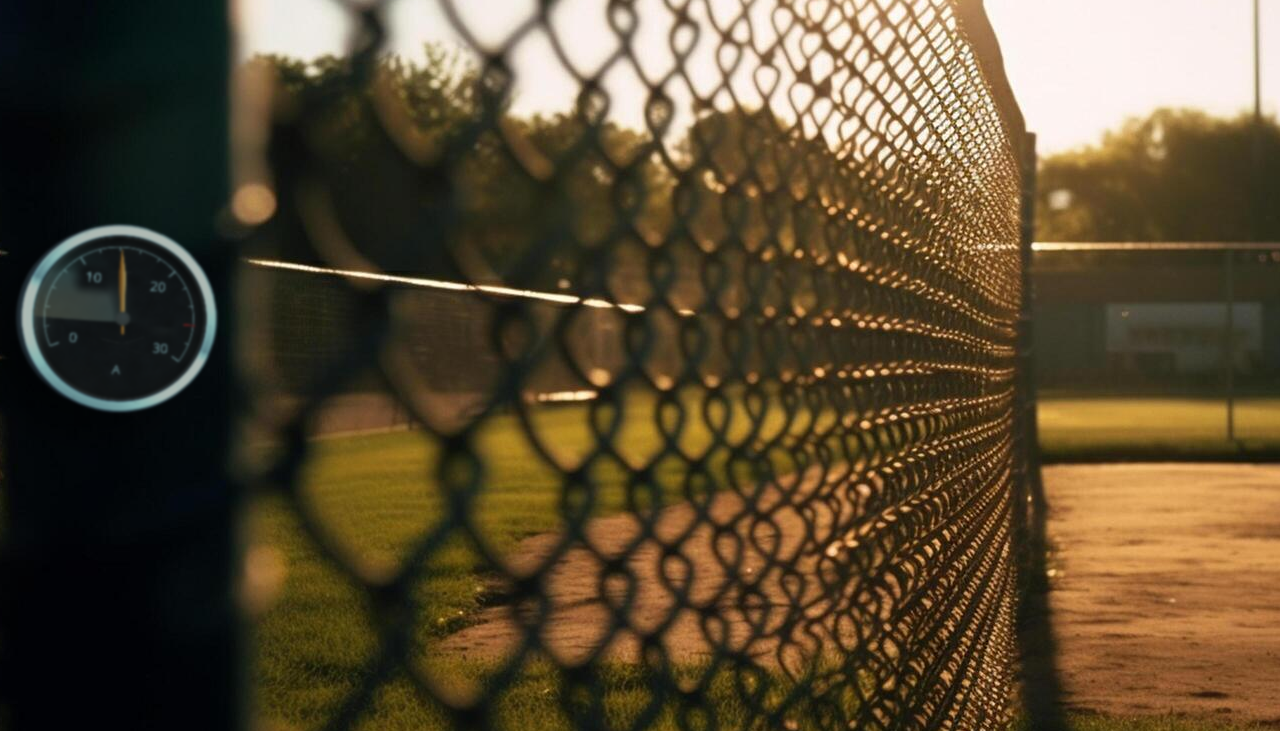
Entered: 14 A
